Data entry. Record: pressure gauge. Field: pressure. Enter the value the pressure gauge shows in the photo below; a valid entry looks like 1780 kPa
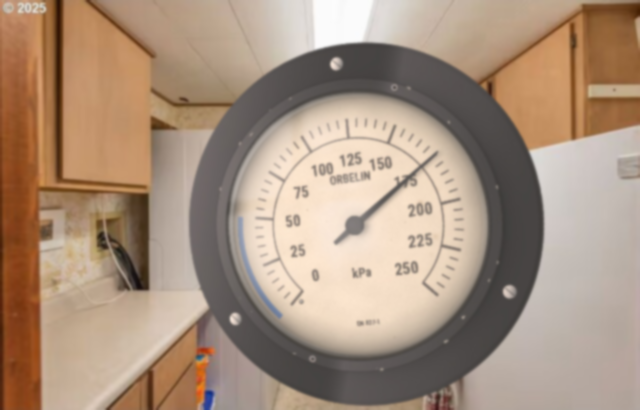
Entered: 175 kPa
